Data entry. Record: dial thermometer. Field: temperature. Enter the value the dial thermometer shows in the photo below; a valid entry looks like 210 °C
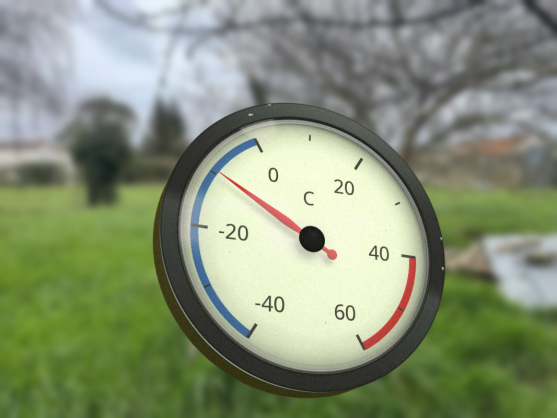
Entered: -10 °C
